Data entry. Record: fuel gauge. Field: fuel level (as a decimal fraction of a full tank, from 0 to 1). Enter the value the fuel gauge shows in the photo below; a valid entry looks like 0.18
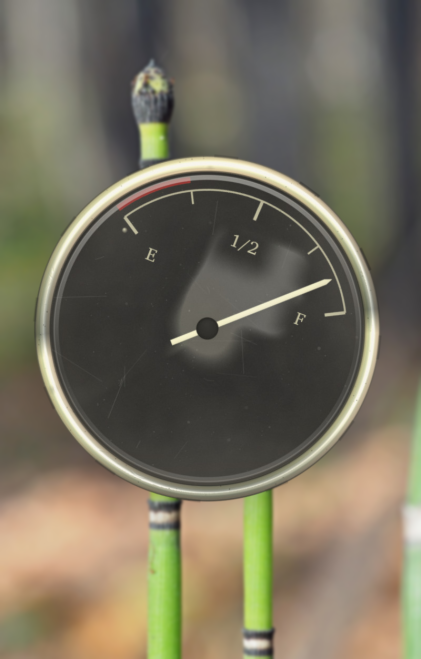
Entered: 0.875
